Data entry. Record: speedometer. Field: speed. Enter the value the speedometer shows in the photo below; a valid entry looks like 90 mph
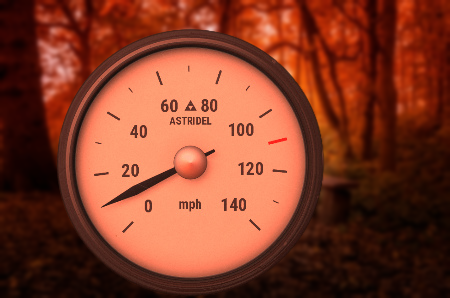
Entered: 10 mph
